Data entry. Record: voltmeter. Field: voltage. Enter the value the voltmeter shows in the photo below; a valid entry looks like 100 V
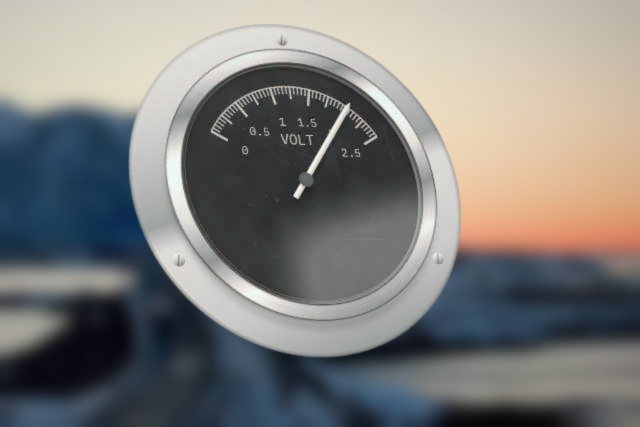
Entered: 2 V
